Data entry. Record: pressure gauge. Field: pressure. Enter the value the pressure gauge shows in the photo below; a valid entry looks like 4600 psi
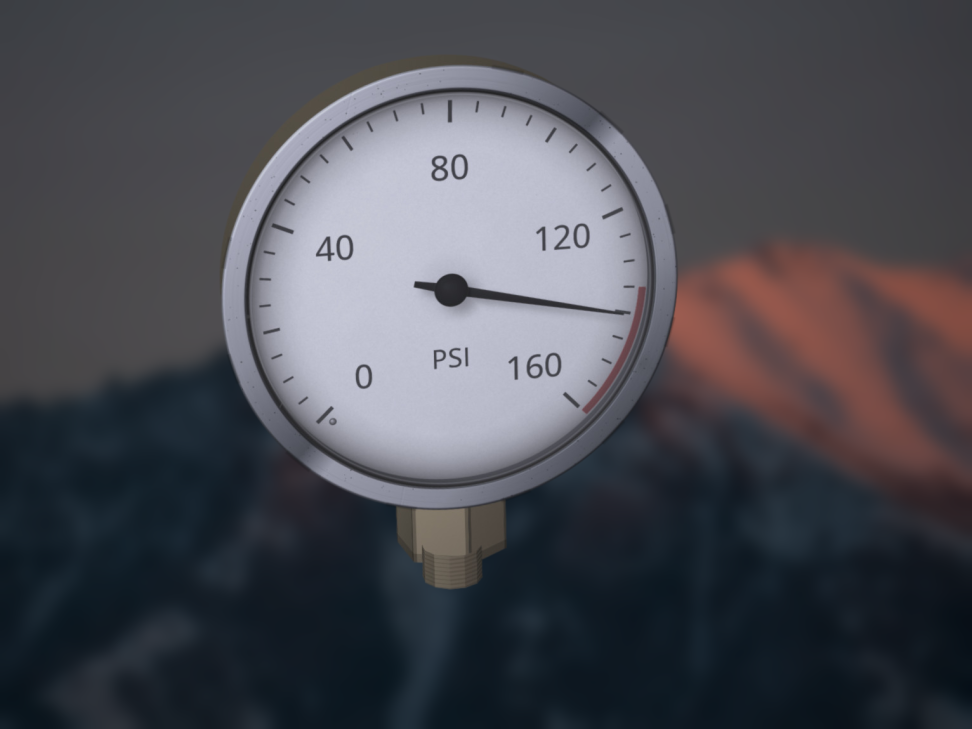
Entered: 140 psi
